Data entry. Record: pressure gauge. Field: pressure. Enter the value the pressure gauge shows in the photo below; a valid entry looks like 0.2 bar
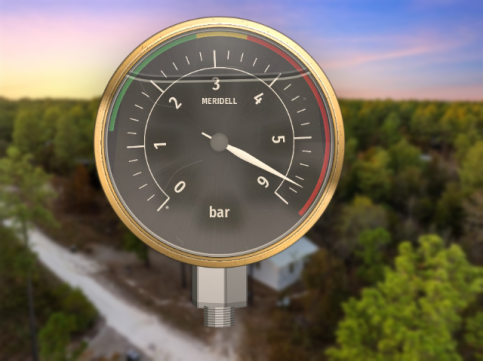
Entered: 5.7 bar
